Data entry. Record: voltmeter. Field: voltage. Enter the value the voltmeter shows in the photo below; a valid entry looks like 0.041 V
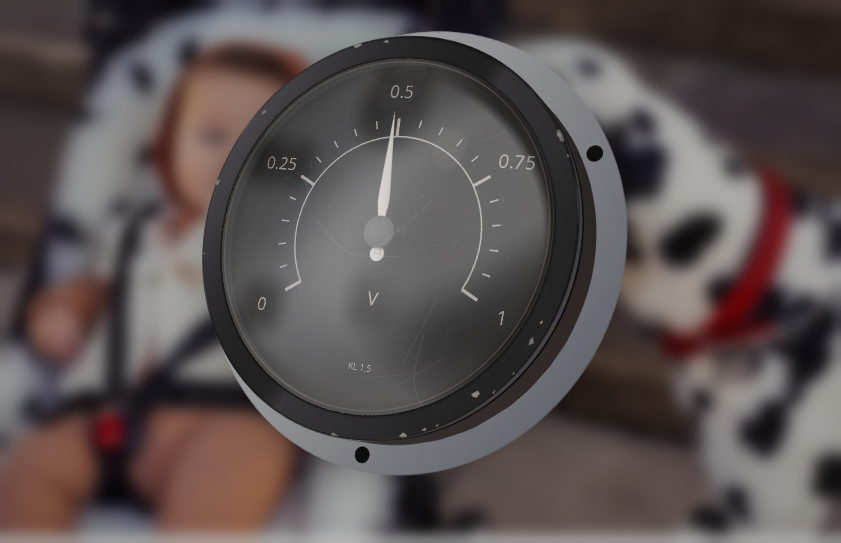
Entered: 0.5 V
